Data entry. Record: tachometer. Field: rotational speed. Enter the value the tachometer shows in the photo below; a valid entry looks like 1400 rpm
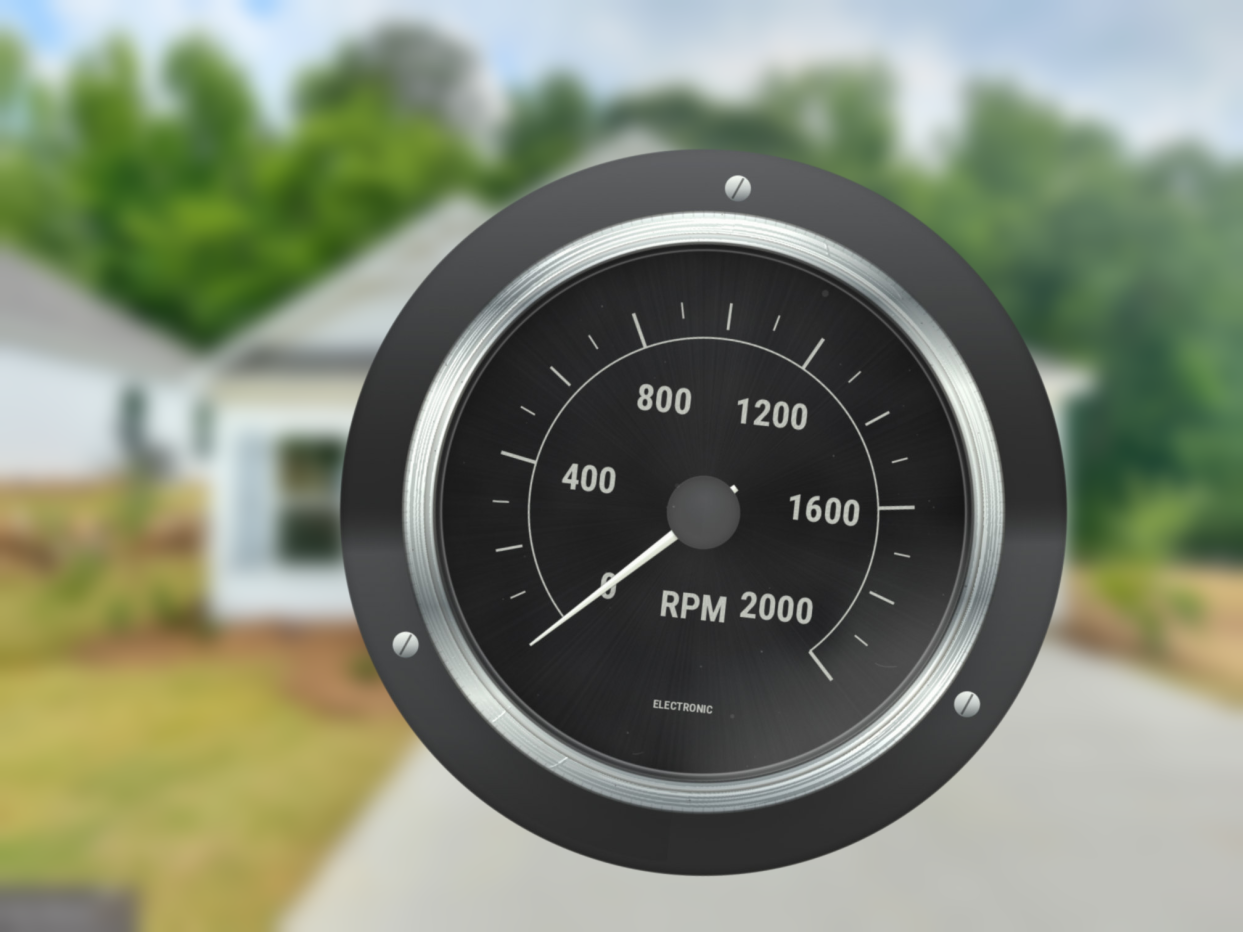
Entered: 0 rpm
